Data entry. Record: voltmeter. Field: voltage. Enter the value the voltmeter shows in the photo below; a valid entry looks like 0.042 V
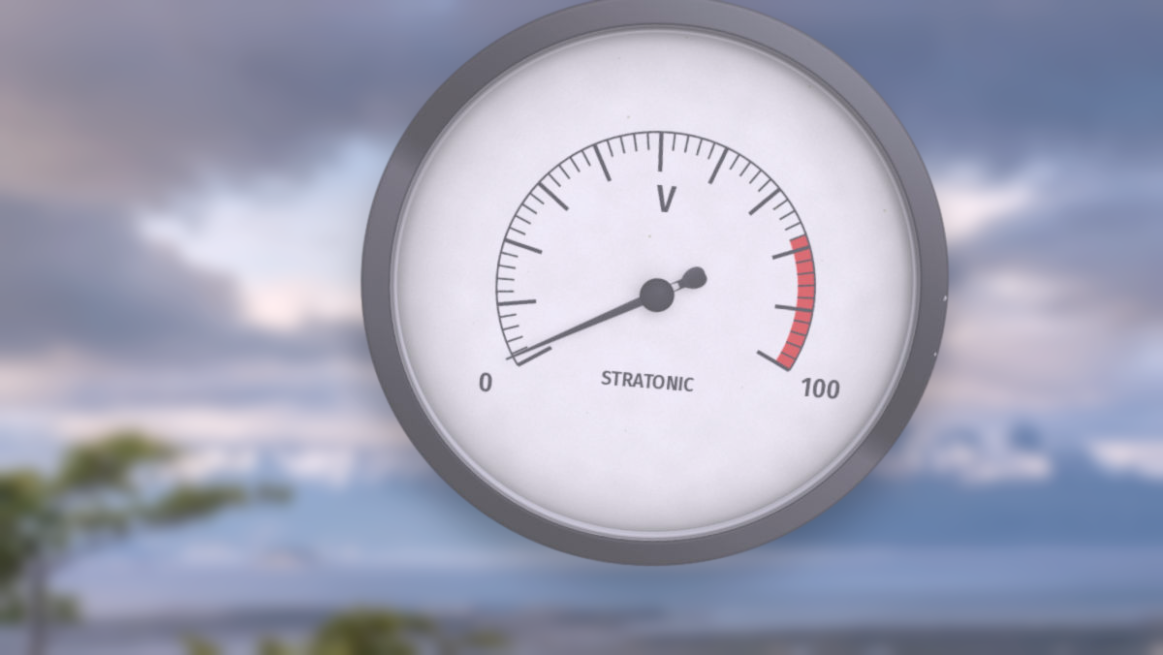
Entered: 2 V
